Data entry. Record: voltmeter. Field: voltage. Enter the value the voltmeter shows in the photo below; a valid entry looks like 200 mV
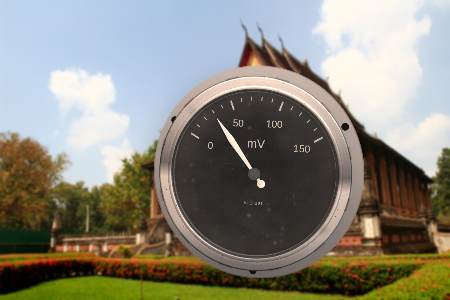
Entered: 30 mV
